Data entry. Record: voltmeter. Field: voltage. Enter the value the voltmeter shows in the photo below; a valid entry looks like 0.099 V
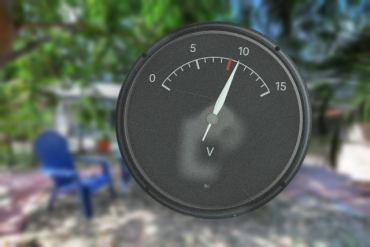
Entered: 10 V
